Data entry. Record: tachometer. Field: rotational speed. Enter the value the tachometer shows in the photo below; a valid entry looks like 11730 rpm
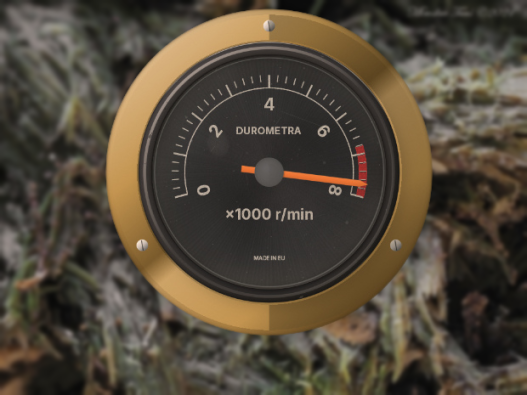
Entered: 7700 rpm
